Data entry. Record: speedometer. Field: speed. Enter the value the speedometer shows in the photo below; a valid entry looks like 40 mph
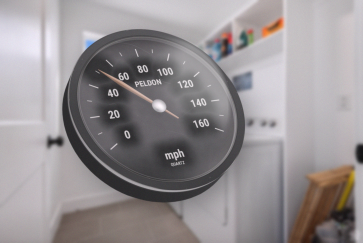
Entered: 50 mph
